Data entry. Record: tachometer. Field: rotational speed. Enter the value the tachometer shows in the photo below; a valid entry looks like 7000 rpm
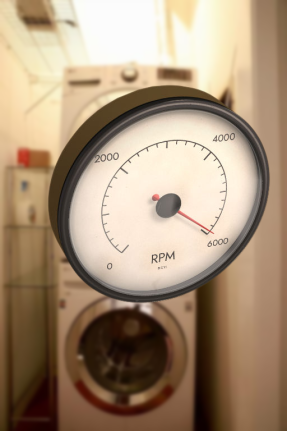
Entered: 5900 rpm
